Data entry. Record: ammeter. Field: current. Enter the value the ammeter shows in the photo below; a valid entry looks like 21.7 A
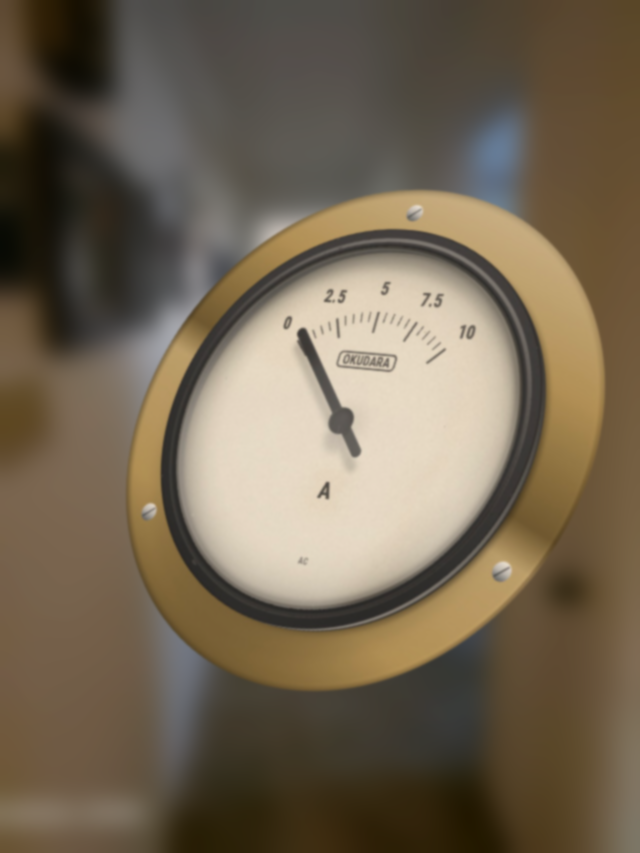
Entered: 0.5 A
